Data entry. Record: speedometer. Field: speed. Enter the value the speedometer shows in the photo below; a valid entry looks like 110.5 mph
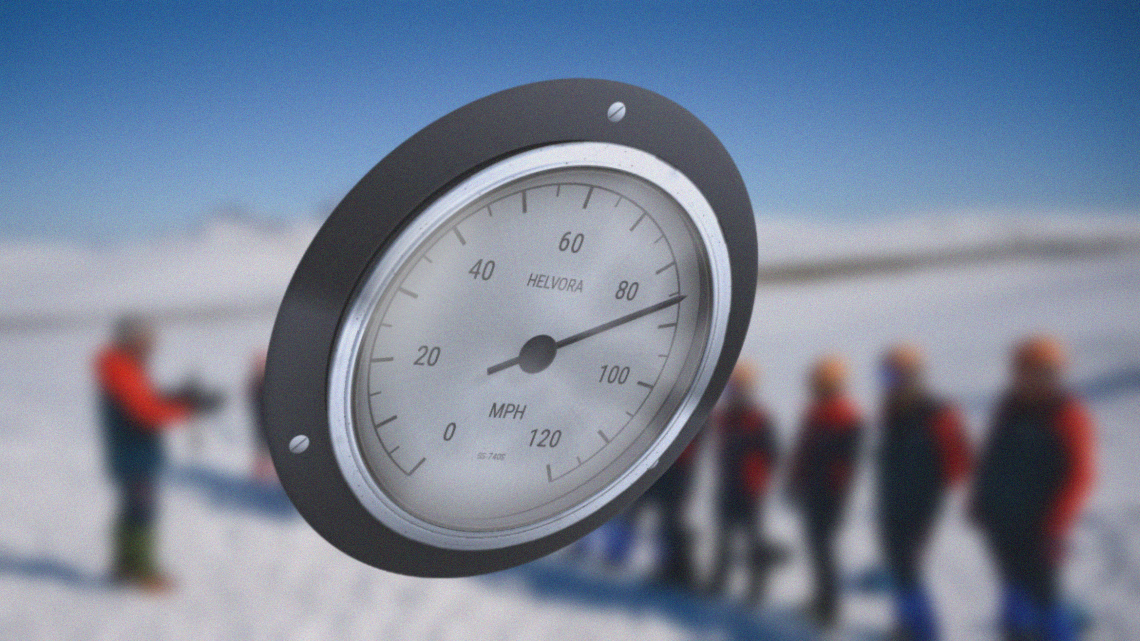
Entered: 85 mph
